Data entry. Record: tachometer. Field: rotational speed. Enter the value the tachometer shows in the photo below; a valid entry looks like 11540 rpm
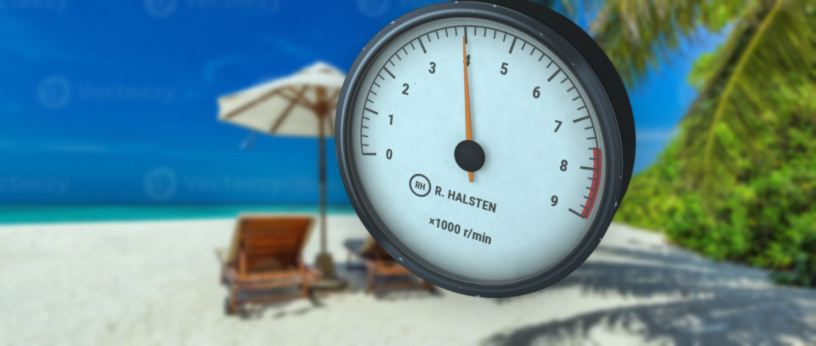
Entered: 4000 rpm
